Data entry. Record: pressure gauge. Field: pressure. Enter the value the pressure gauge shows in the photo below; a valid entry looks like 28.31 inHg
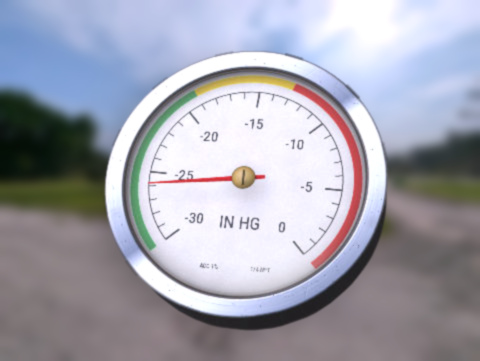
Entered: -26 inHg
